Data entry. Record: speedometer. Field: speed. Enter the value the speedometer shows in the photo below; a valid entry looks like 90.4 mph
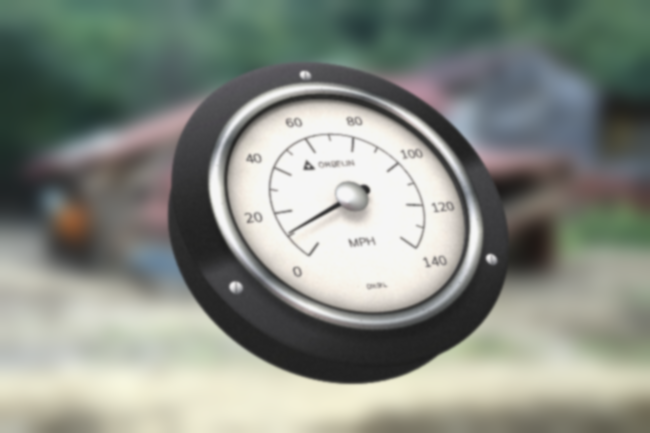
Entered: 10 mph
